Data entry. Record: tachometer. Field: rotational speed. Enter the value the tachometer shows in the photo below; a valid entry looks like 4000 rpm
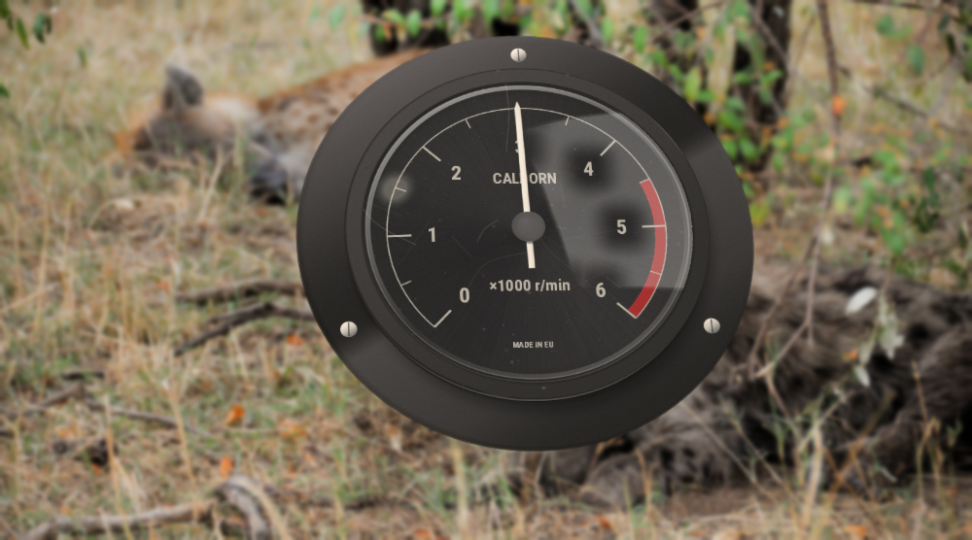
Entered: 3000 rpm
